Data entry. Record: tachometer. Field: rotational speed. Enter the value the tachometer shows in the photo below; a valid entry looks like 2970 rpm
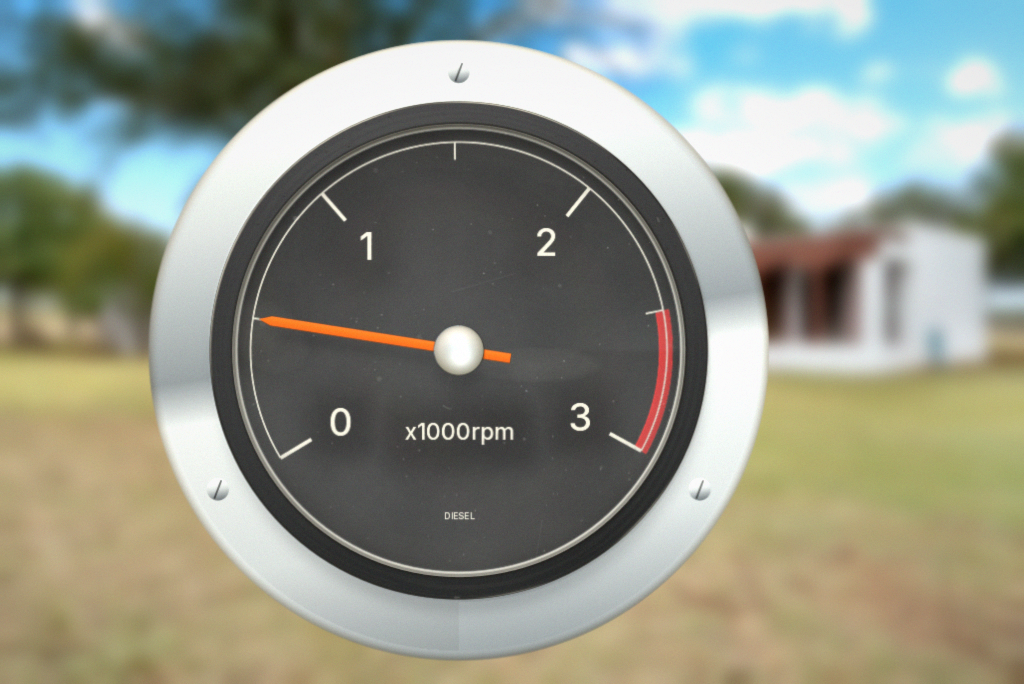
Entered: 500 rpm
